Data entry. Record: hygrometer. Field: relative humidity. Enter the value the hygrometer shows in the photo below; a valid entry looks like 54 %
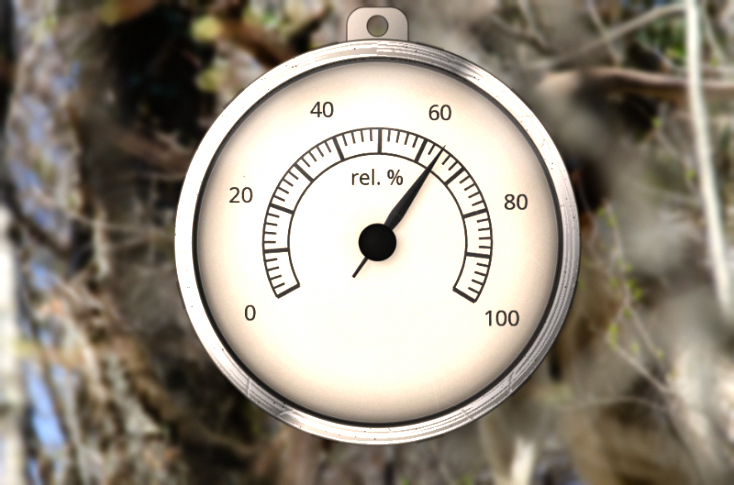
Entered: 64 %
